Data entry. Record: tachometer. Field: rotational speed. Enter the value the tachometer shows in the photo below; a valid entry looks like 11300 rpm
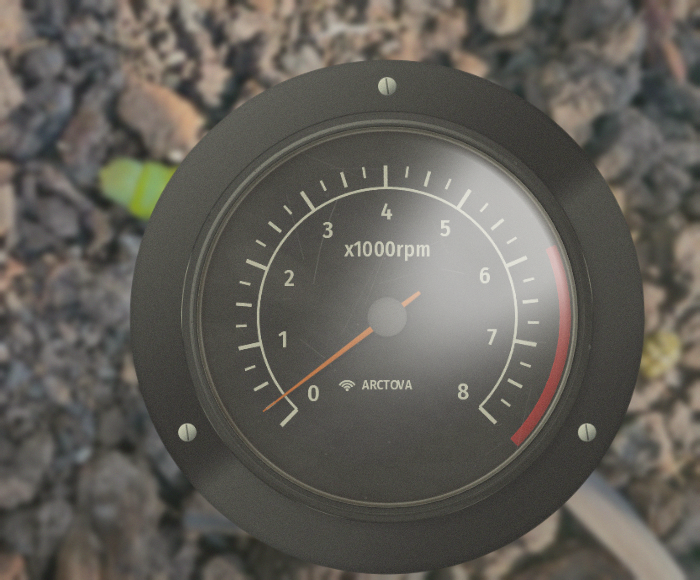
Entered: 250 rpm
